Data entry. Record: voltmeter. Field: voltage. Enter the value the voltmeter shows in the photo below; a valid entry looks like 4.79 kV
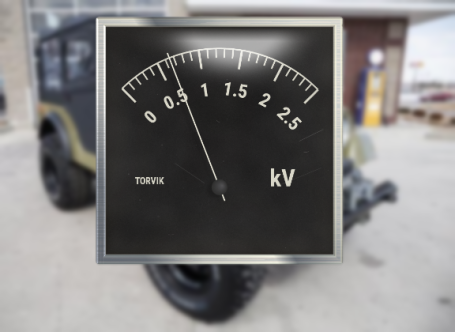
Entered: 0.65 kV
